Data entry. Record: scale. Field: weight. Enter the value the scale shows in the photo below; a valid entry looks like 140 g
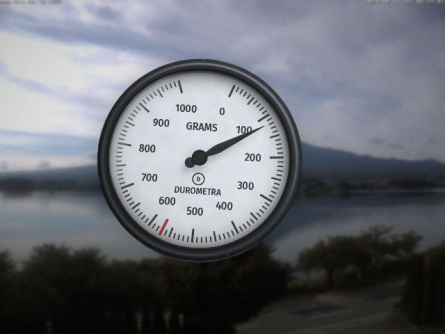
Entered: 120 g
